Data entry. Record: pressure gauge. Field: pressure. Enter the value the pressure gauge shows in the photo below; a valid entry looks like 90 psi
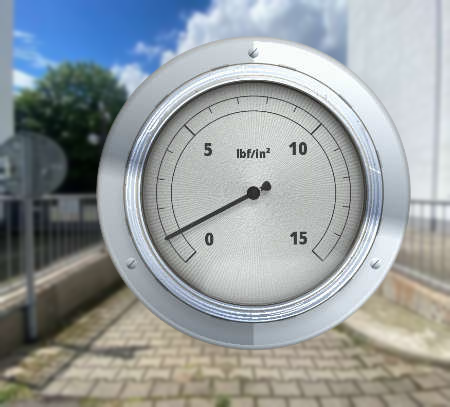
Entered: 1 psi
